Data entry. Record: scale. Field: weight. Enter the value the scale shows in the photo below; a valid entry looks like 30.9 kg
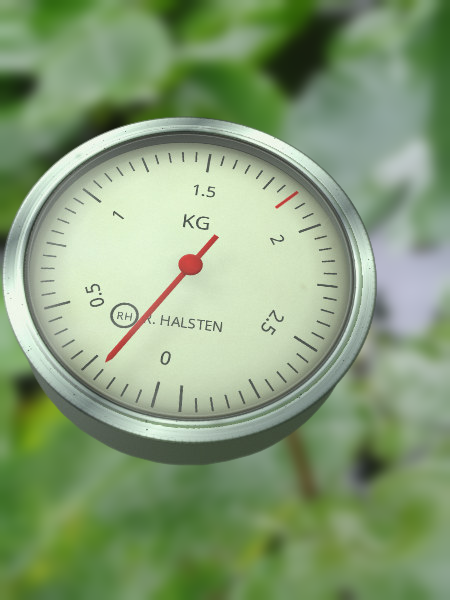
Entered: 0.2 kg
